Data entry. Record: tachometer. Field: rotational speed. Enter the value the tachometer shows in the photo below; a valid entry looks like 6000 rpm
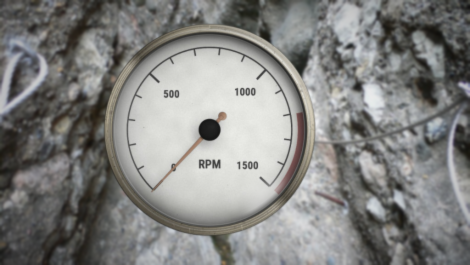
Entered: 0 rpm
